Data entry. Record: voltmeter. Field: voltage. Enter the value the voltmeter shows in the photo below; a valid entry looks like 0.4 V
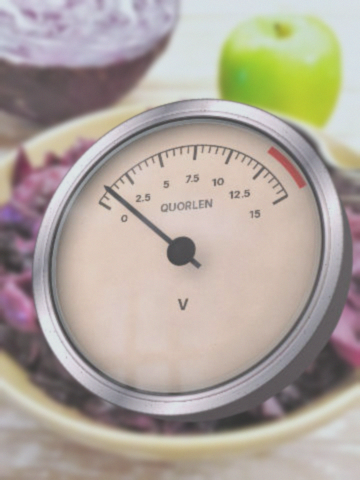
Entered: 1 V
